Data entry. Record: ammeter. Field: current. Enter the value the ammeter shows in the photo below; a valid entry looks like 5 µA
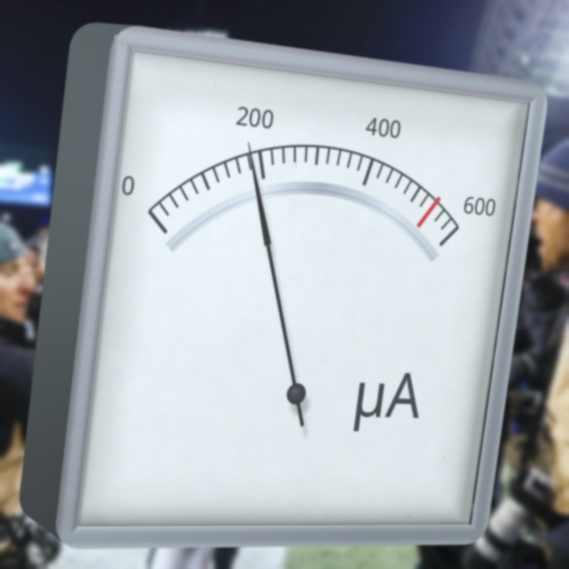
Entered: 180 µA
